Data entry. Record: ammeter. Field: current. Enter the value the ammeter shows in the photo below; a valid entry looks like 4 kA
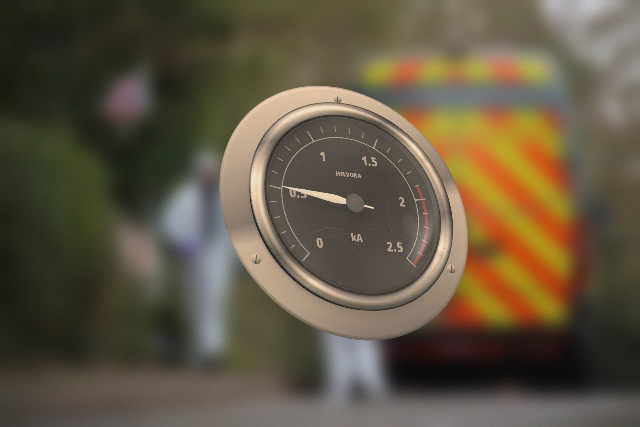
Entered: 0.5 kA
